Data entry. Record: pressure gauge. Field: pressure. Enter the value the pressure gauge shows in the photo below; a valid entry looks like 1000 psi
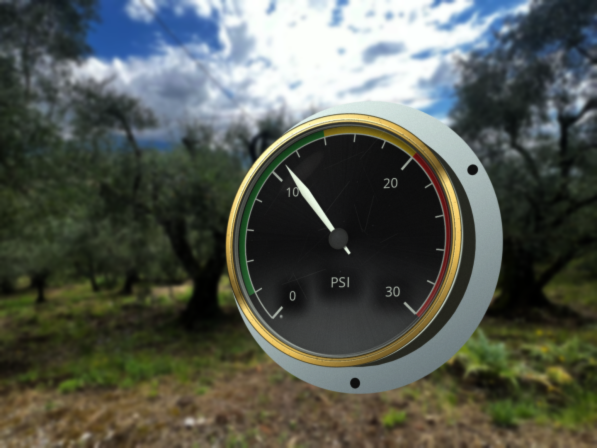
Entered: 11 psi
